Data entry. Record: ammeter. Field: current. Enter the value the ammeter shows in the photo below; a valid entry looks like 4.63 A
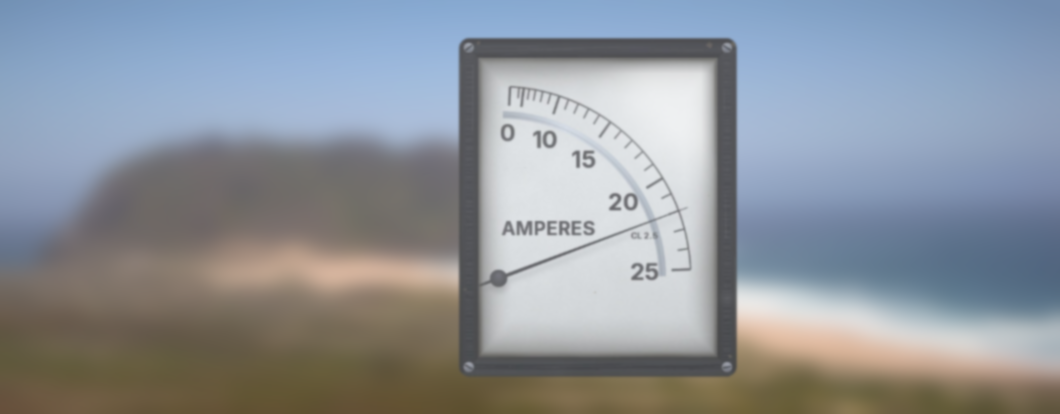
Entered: 22 A
